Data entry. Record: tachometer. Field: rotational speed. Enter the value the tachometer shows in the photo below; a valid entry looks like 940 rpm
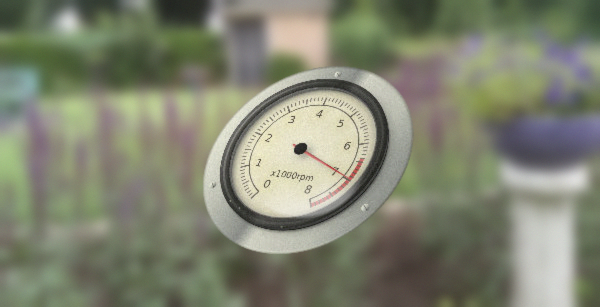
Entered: 7000 rpm
